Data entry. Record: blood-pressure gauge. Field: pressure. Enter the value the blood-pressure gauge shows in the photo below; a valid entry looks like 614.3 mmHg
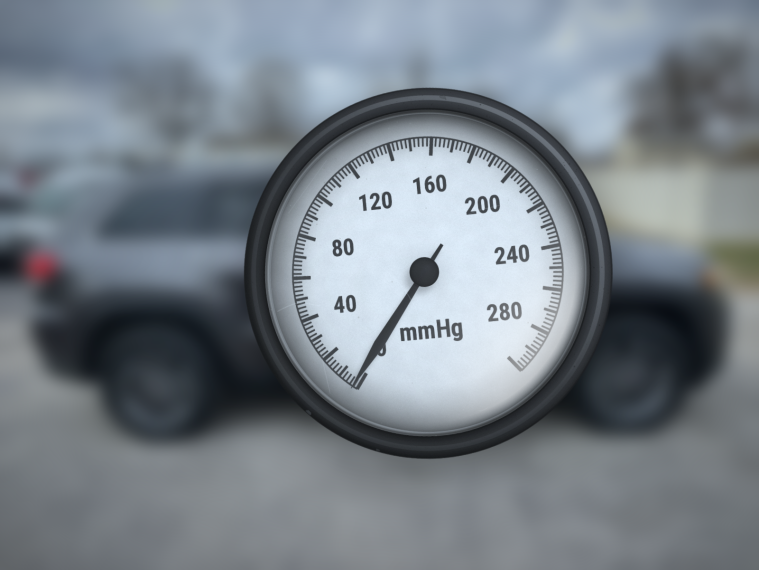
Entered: 2 mmHg
